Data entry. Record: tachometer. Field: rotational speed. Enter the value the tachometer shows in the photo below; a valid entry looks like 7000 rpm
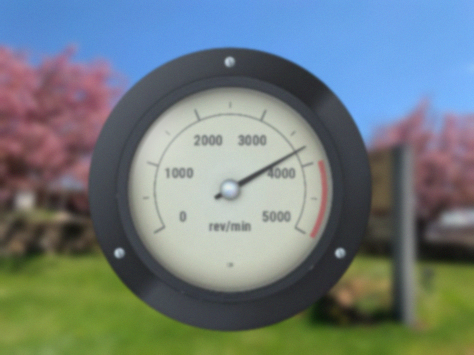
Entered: 3750 rpm
